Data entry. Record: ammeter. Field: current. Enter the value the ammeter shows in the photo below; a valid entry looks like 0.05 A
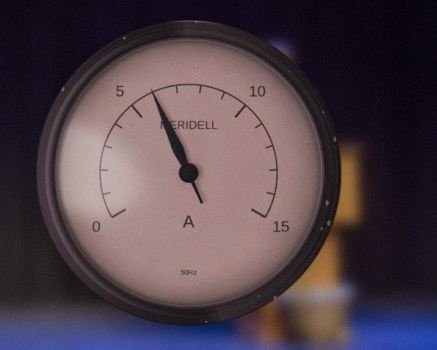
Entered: 6 A
